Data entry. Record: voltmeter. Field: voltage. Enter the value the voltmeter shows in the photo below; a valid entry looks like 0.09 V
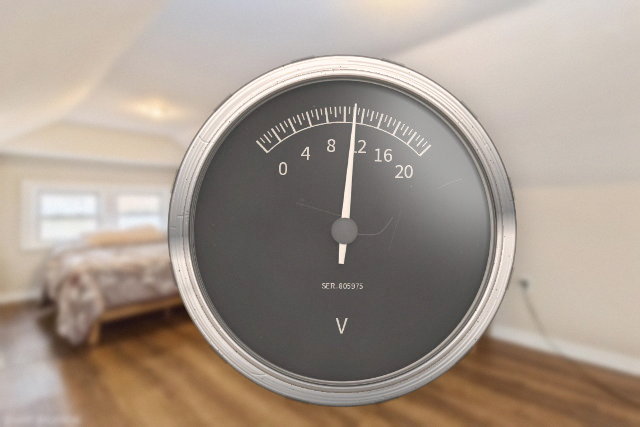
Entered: 11 V
